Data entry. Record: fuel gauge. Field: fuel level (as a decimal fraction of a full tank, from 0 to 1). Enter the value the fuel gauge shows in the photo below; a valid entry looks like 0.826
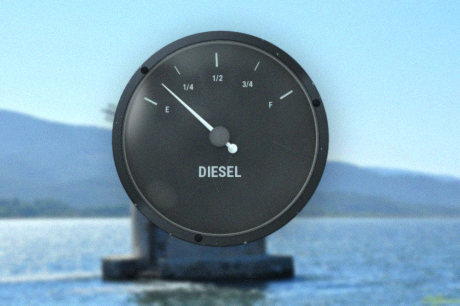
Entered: 0.125
